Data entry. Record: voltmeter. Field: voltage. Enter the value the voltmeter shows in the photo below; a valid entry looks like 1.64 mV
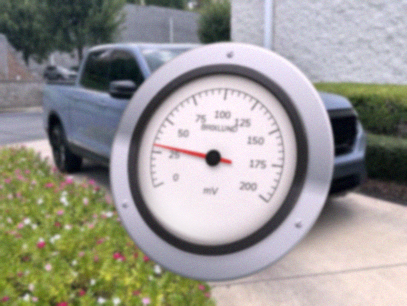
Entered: 30 mV
